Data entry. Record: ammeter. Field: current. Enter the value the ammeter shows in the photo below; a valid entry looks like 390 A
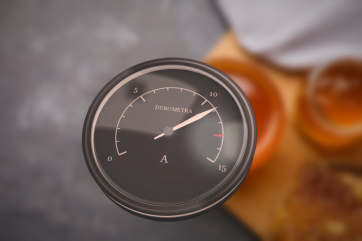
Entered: 11 A
